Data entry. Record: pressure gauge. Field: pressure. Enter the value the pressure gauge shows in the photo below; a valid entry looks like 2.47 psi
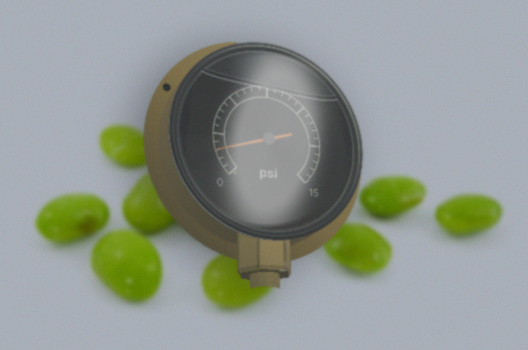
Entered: 1.5 psi
